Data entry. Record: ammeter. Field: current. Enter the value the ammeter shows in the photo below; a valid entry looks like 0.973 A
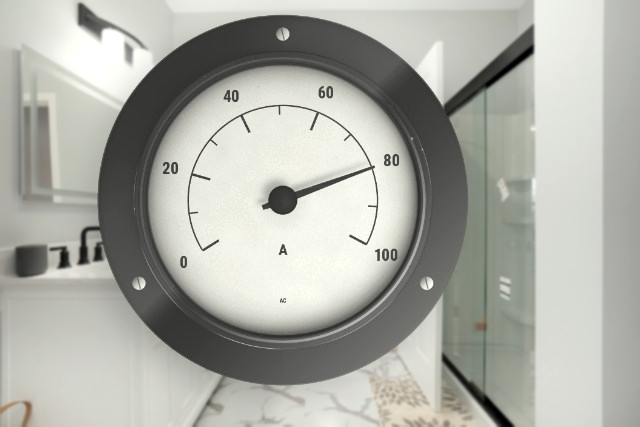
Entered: 80 A
